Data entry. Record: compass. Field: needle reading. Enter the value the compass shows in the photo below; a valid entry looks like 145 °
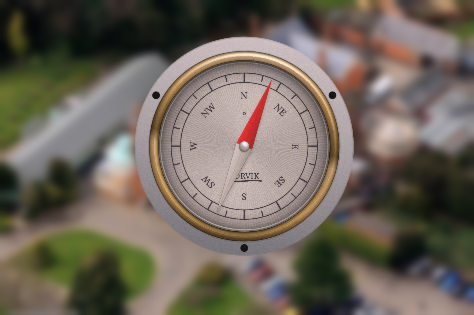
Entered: 22.5 °
